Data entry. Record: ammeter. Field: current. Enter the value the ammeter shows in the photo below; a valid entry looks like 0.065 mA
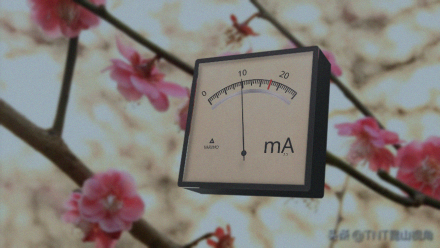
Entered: 10 mA
